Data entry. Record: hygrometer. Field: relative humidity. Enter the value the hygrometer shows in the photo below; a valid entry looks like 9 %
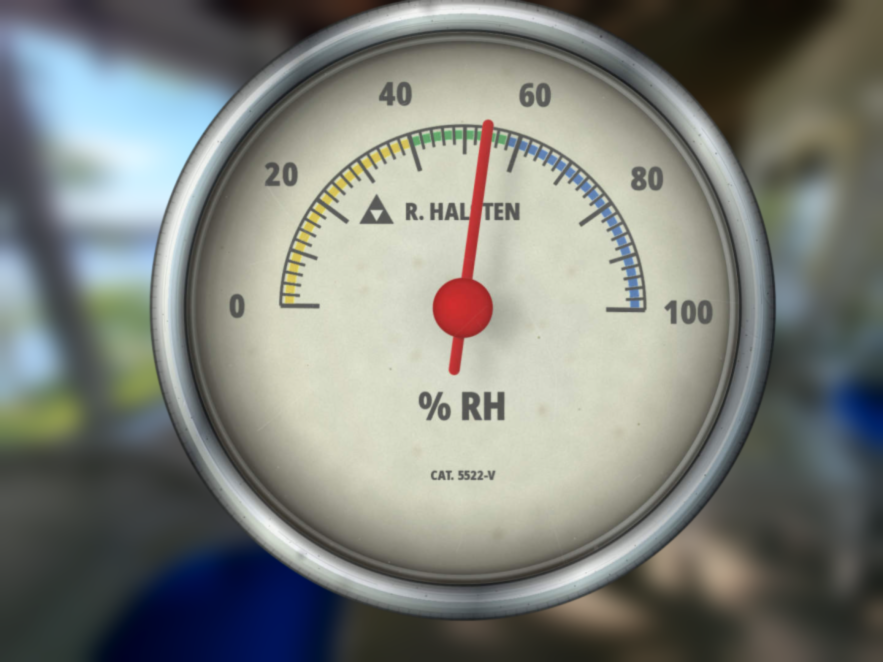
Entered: 54 %
